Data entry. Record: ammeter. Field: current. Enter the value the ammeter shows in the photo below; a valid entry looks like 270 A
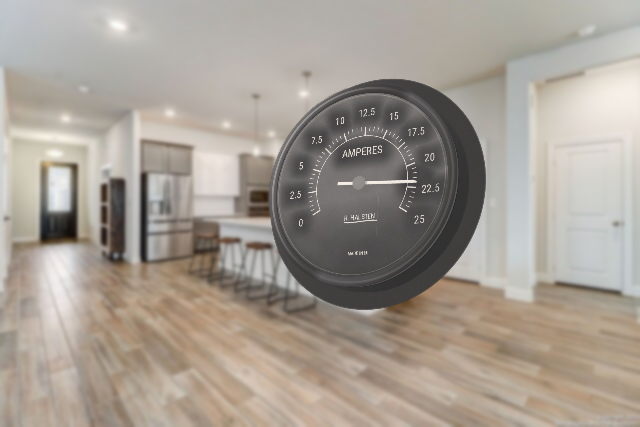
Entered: 22 A
